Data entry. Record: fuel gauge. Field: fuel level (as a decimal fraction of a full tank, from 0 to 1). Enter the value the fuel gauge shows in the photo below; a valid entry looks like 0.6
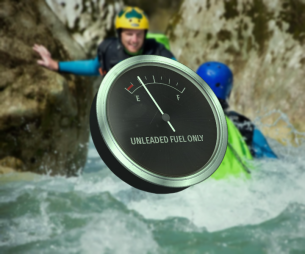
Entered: 0.25
